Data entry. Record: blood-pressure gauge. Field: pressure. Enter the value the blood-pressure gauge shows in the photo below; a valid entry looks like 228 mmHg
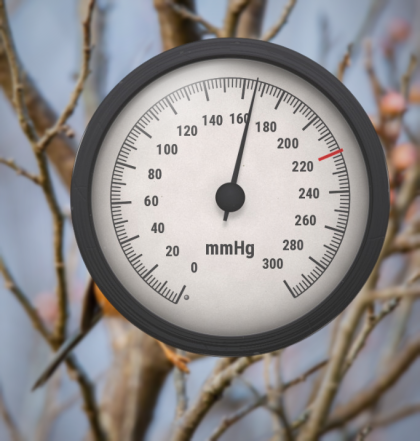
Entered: 166 mmHg
